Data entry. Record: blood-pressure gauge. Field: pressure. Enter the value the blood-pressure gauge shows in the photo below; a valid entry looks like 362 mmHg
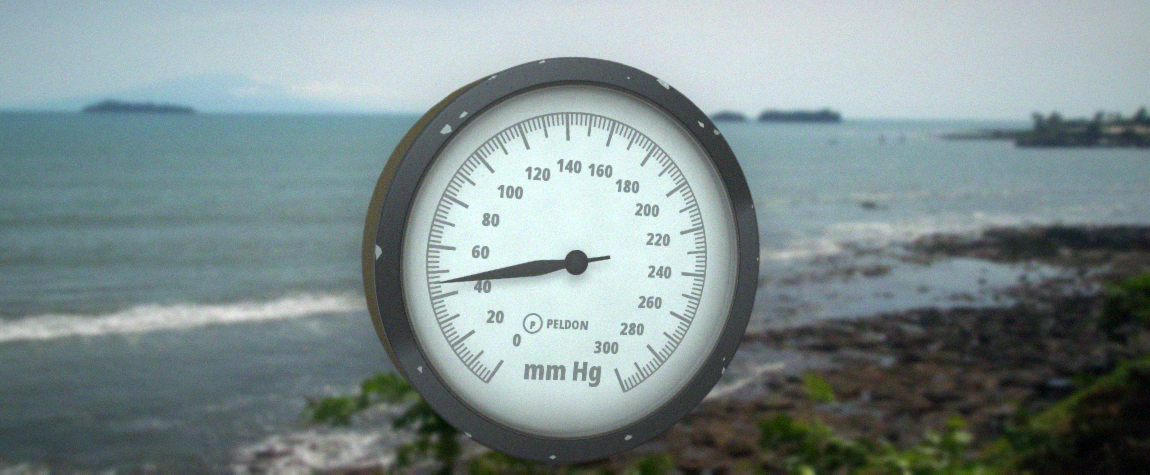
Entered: 46 mmHg
